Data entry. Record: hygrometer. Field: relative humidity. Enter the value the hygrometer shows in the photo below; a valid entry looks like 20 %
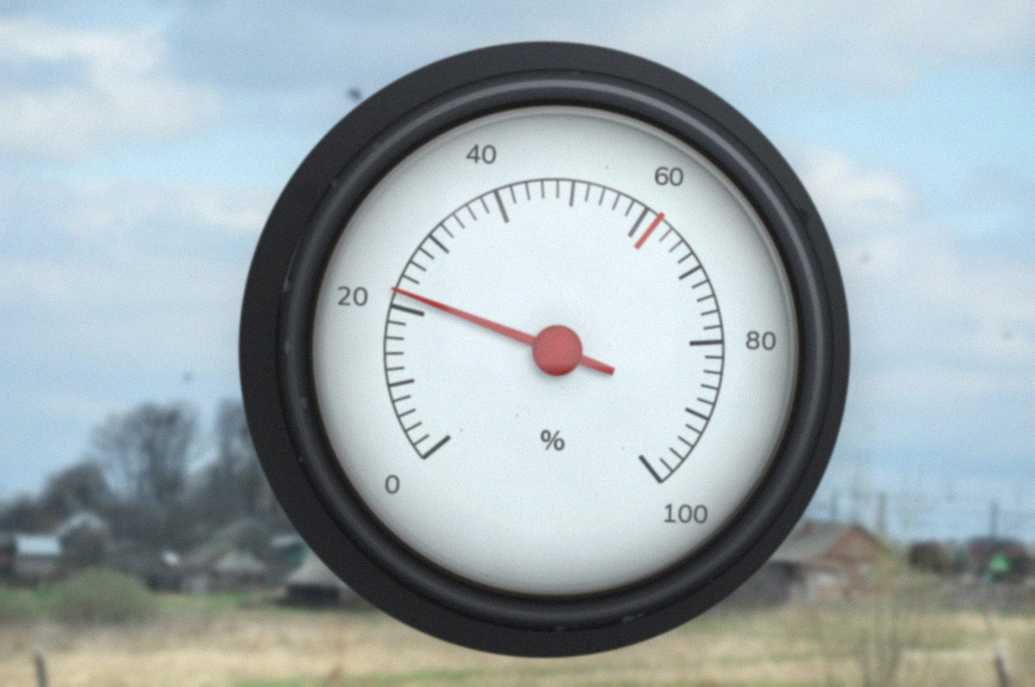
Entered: 22 %
